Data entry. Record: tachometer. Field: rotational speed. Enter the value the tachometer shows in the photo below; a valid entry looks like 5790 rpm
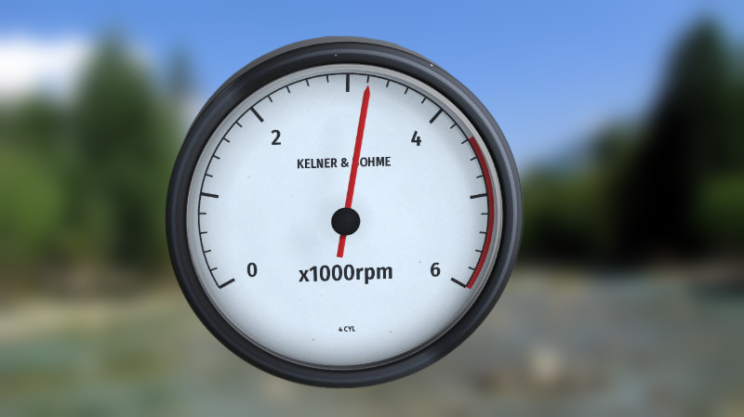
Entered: 3200 rpm
